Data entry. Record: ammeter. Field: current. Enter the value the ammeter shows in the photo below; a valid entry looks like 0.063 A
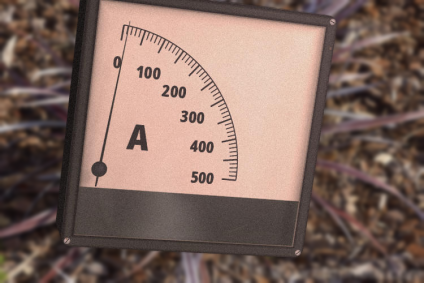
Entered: 10 A
